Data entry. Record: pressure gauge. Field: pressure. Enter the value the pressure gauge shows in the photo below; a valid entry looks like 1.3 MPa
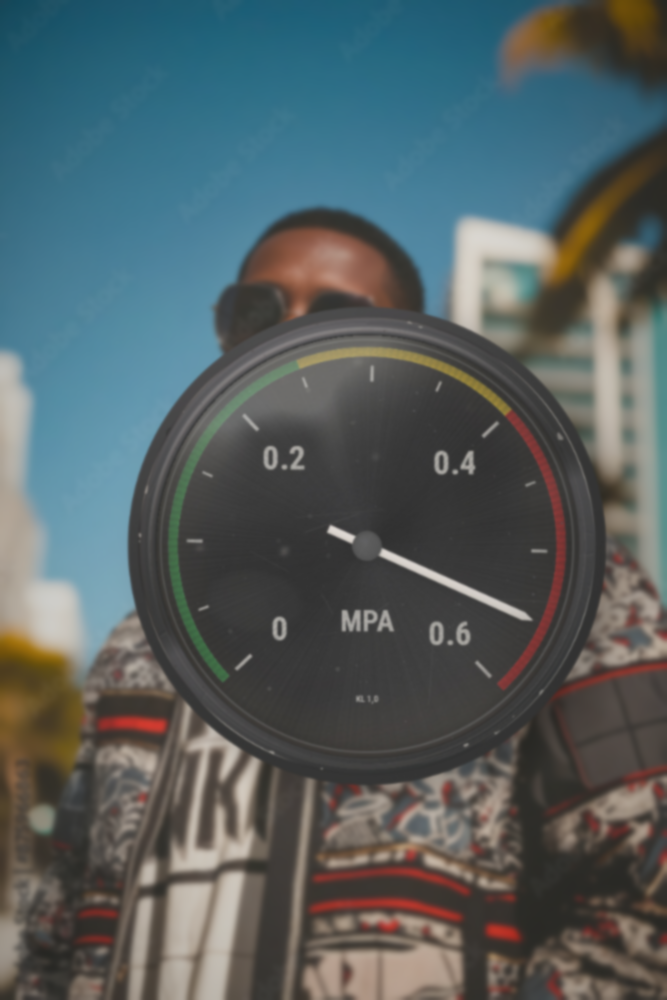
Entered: 0.55 MPa
